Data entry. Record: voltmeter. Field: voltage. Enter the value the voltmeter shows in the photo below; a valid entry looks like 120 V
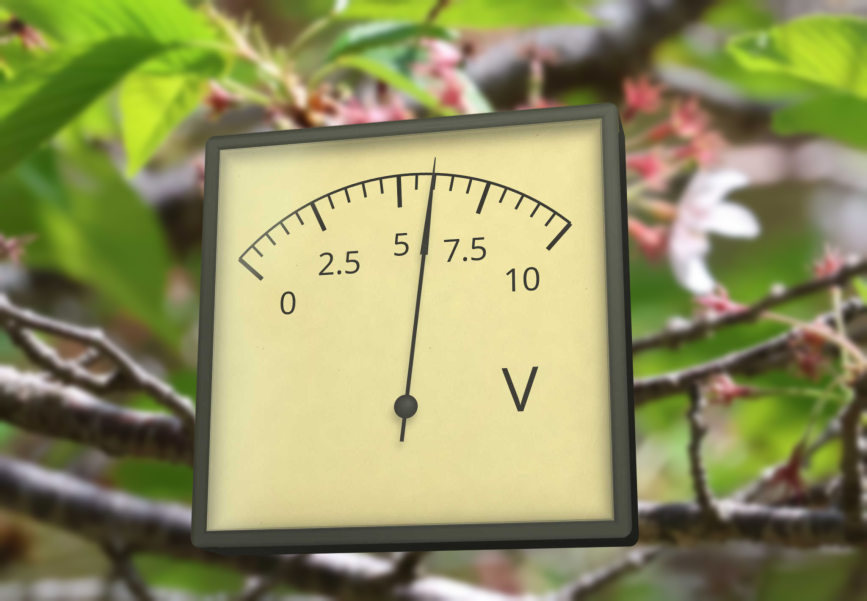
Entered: 6 V
